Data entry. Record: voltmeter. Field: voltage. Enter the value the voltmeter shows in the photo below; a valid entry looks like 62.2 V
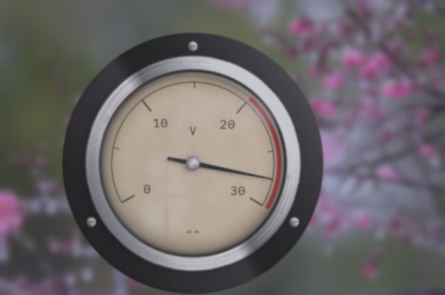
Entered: 27.5 V
